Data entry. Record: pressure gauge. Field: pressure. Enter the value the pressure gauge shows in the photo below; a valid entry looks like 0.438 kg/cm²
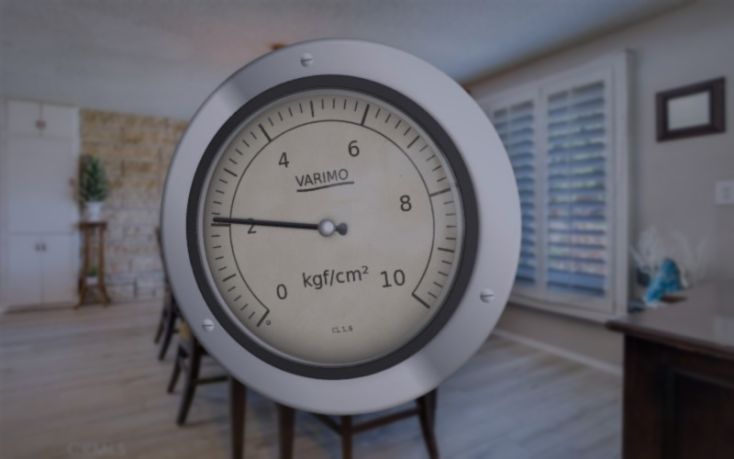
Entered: 2.1 kg/cm²
